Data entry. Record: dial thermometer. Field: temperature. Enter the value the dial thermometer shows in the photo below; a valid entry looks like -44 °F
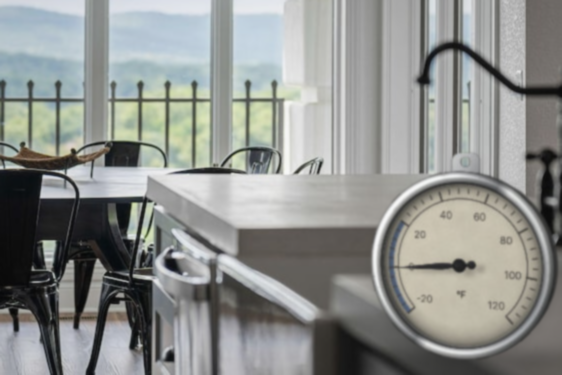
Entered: 0 °F
